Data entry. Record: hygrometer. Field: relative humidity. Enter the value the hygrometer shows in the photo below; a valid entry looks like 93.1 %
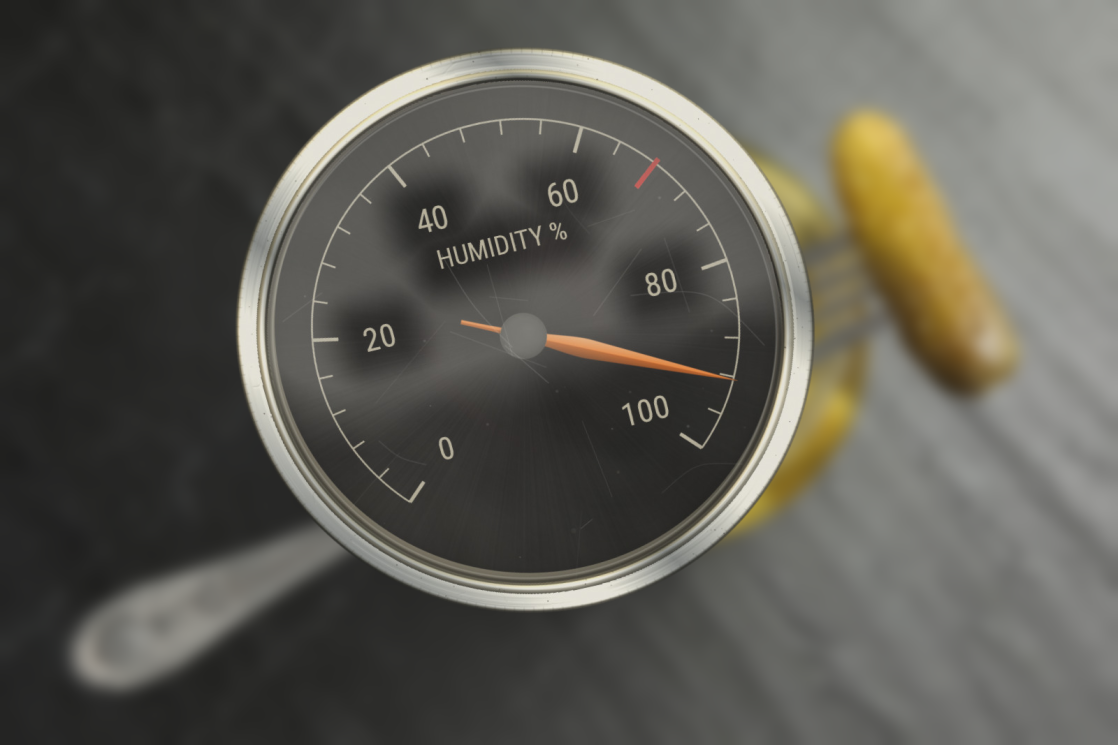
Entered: 92 %
